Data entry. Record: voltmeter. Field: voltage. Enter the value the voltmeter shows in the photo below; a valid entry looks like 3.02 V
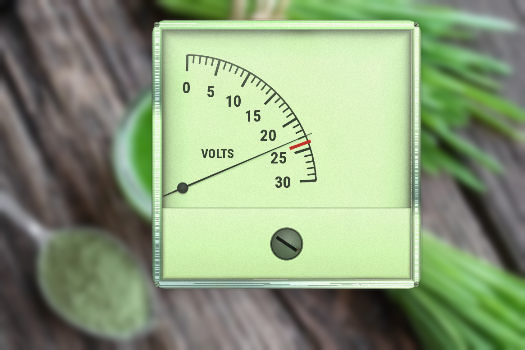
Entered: 23 V
